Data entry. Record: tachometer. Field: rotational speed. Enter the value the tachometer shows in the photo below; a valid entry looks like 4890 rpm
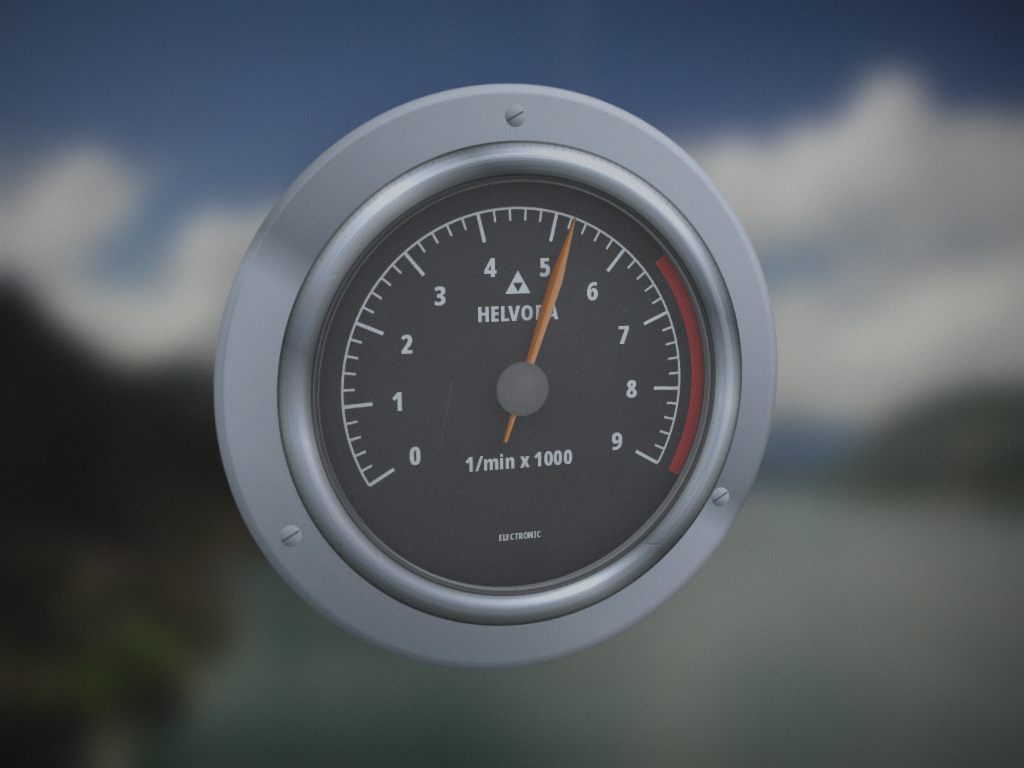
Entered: 5200 rpm
